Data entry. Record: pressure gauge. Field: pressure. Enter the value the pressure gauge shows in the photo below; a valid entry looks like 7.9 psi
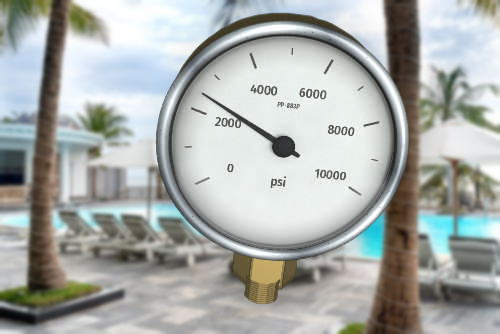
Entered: 2500 psi
